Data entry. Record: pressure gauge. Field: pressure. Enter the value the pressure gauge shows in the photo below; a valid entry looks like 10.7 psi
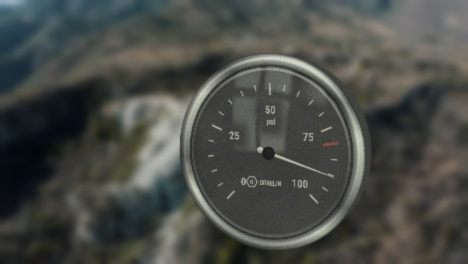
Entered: 90 psi
